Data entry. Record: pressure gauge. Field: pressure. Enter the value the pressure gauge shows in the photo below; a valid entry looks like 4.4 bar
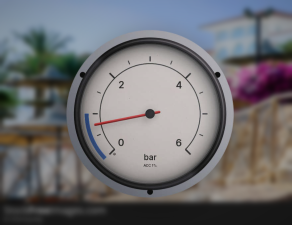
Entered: 0.75 bar
